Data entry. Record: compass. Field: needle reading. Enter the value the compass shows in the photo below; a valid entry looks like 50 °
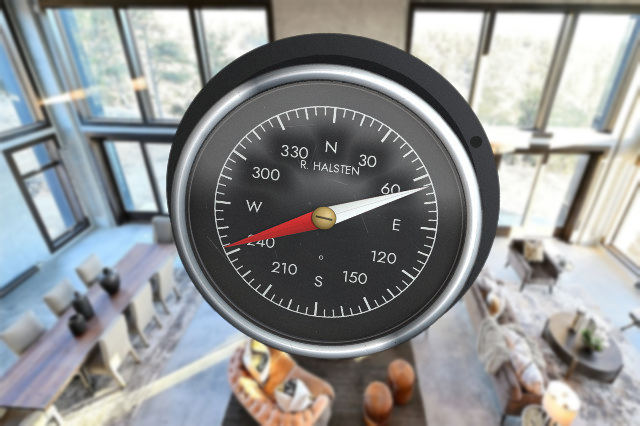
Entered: 245 °
